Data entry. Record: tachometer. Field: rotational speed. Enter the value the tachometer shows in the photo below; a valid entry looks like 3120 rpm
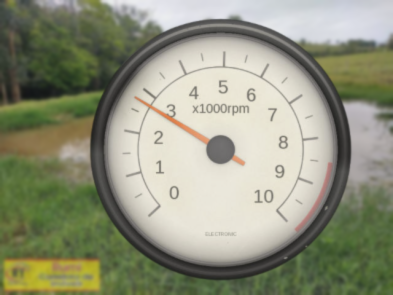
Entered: 2750 rpm
